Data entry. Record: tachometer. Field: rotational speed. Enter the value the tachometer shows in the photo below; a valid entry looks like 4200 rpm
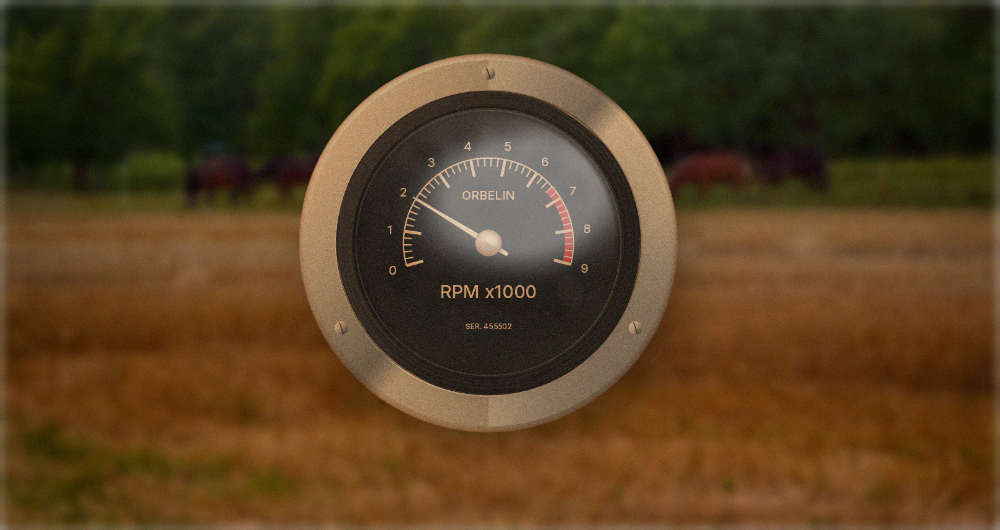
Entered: 2000 rpm
